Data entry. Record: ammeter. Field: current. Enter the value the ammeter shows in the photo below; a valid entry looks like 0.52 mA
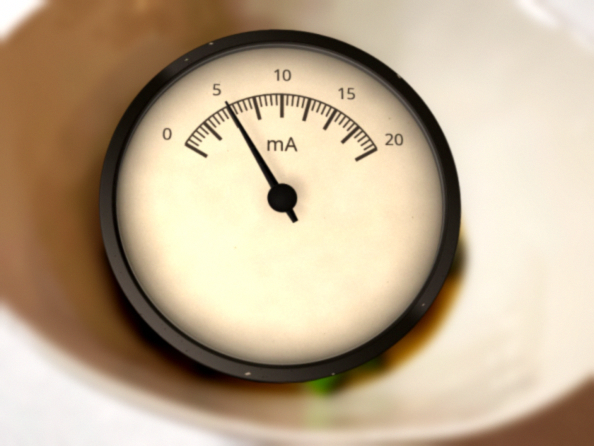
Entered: 5 mA
